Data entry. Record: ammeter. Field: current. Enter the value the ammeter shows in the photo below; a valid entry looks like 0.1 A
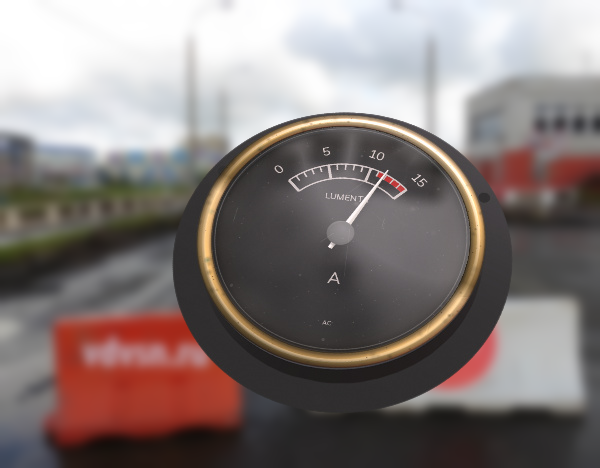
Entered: 12 A
